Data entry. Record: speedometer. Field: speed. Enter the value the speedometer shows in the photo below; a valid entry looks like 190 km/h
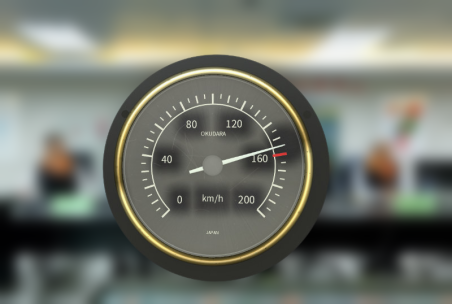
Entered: 155 km/h
